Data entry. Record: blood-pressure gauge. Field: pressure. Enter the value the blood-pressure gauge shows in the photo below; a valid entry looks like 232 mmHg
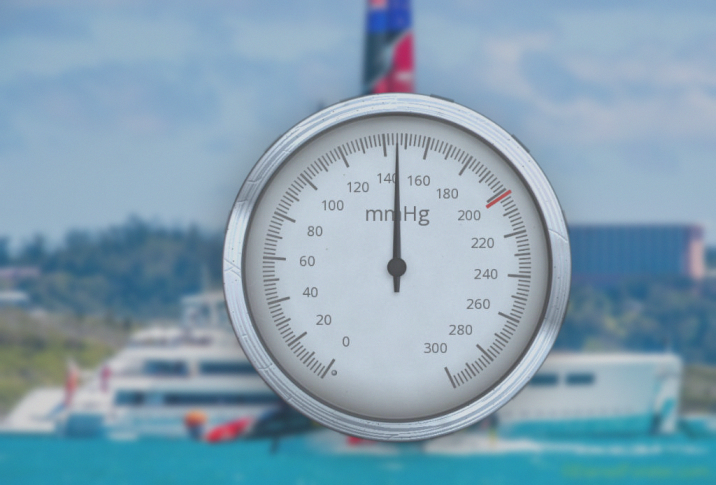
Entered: 146 mmHg
